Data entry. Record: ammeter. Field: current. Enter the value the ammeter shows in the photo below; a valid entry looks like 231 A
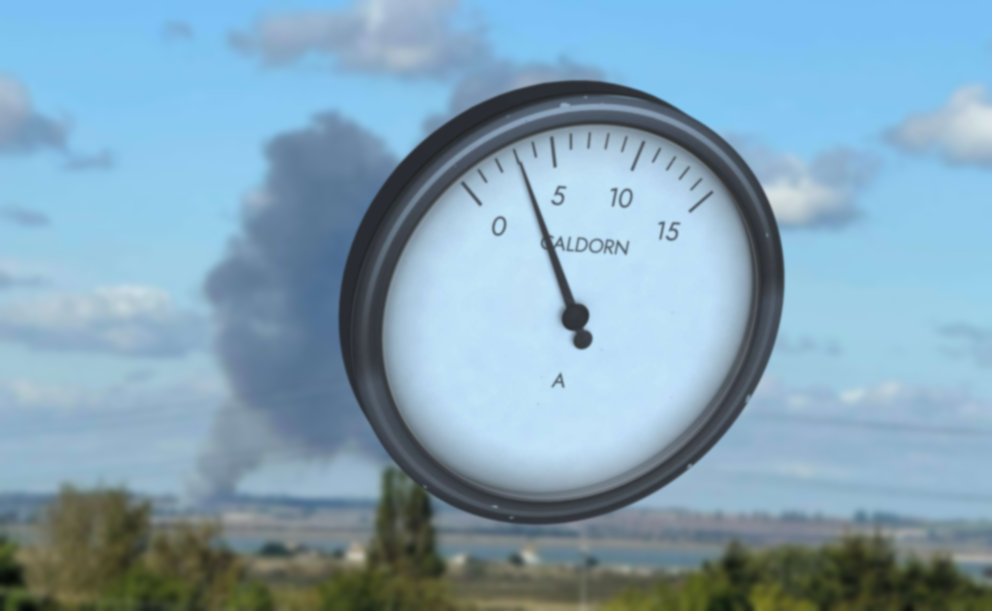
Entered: 3 A
